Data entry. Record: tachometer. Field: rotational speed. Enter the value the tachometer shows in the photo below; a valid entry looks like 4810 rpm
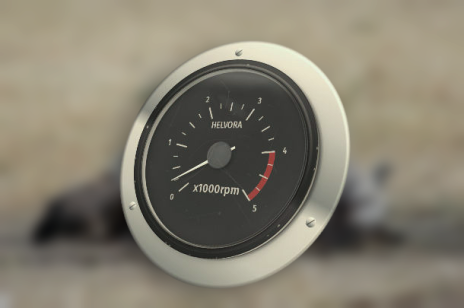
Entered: 250 rpm
